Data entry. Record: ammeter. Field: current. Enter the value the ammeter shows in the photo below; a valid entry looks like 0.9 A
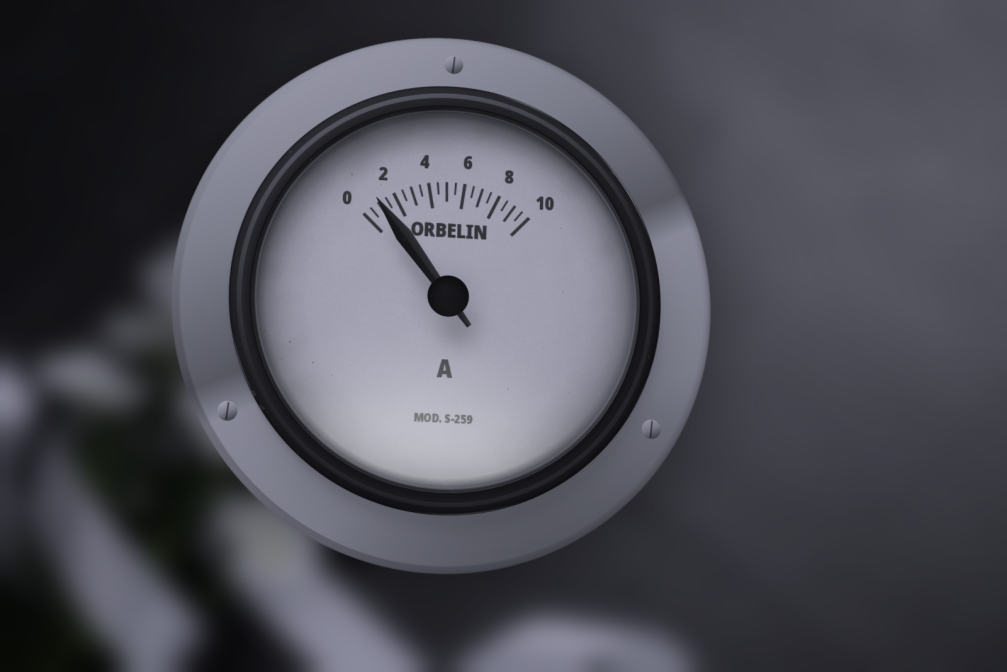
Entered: 1 A
